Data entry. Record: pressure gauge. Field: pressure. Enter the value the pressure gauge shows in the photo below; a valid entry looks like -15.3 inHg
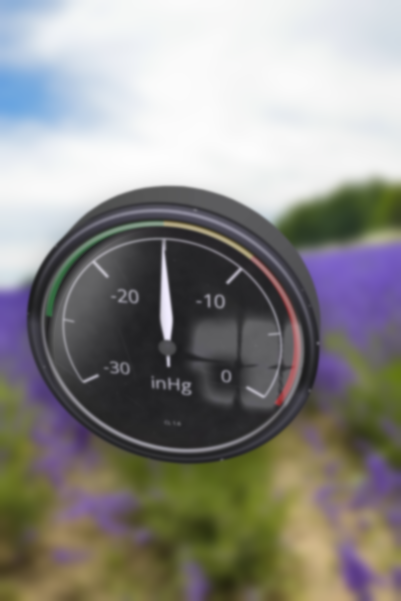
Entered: -15 inHg
